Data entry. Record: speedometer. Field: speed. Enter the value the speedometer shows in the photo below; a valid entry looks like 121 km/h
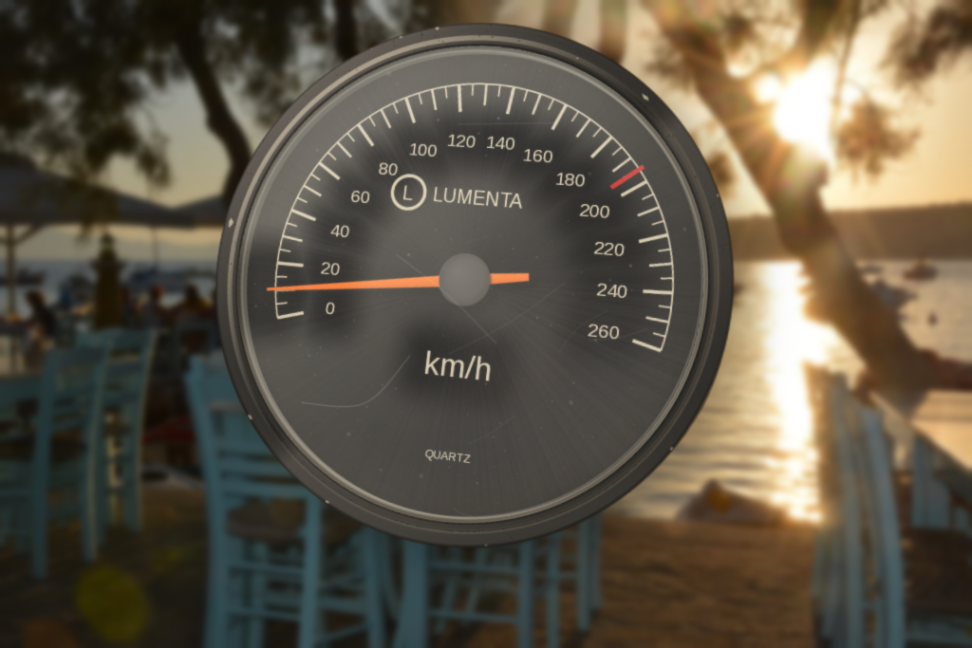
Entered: 10 km/h
